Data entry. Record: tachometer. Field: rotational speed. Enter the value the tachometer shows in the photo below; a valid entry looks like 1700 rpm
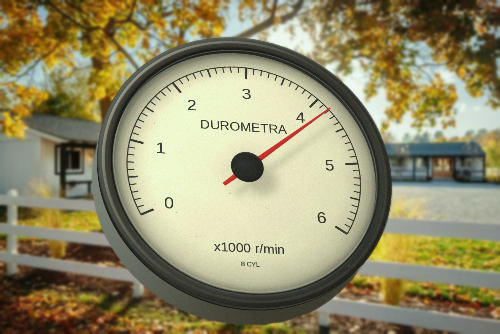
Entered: 4200 rpm
